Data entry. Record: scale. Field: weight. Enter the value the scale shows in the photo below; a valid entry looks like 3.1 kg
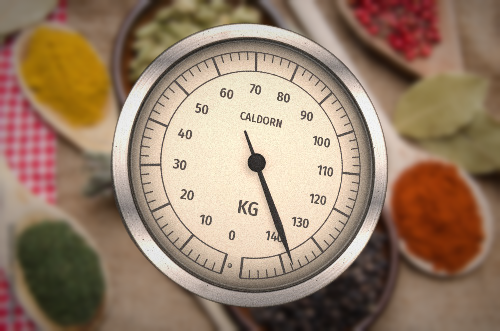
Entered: 138 kg
